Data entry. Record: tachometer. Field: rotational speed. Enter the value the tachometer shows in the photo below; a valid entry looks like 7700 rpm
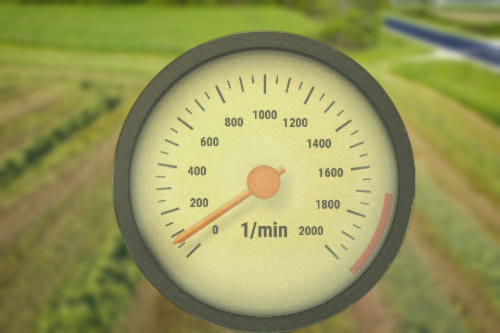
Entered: 75 rpm
